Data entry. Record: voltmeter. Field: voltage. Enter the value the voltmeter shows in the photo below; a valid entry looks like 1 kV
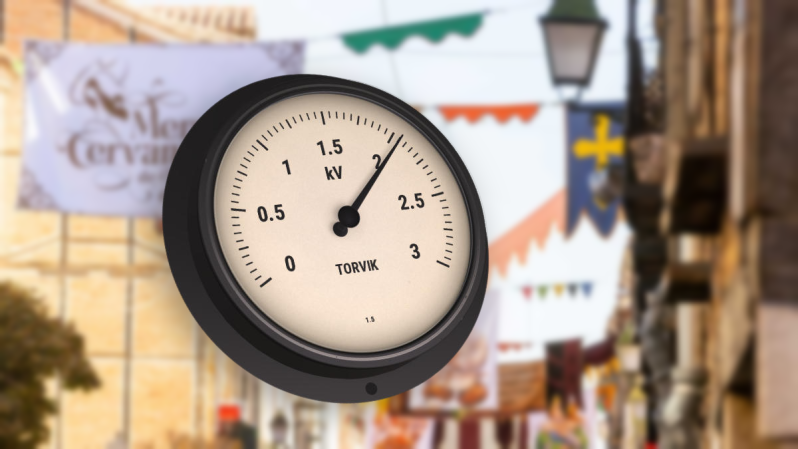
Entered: 2.05 kV
